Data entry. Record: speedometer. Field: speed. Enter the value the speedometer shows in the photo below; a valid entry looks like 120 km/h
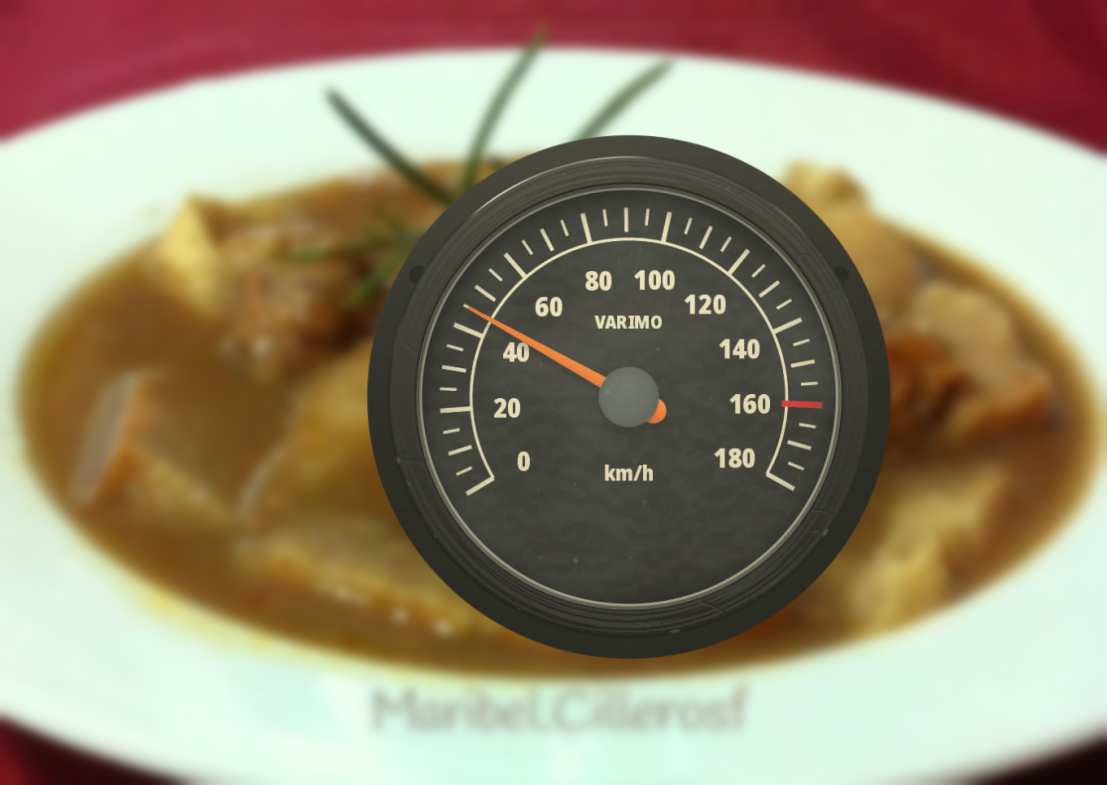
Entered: 45 km/h
